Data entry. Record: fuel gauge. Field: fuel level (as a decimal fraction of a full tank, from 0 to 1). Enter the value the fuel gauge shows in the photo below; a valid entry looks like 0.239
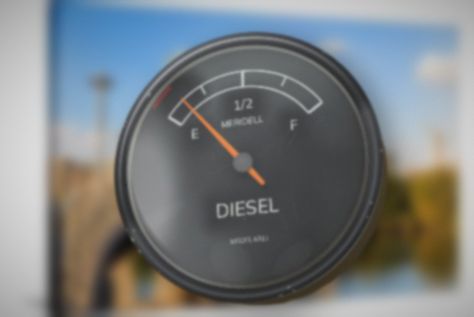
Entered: 0.125
